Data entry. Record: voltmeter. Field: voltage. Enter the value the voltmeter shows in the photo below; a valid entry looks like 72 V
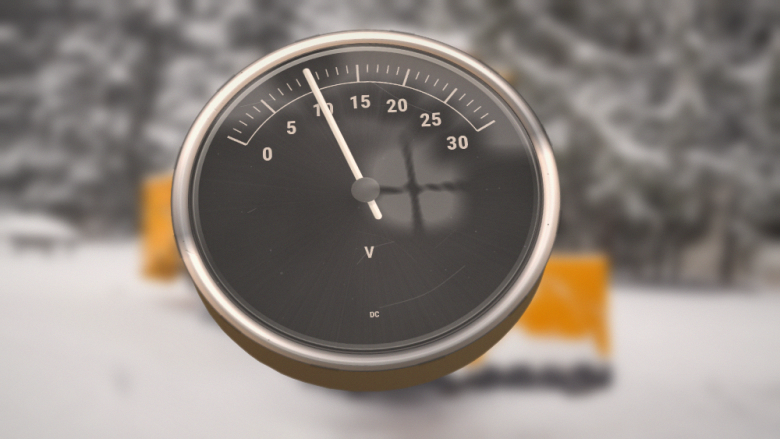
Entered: 10 V
